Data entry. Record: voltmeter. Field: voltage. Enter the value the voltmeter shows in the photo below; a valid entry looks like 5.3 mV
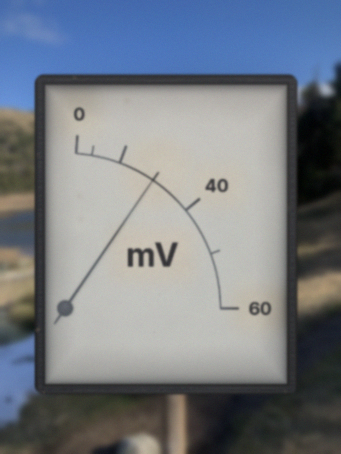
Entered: 30 mV
